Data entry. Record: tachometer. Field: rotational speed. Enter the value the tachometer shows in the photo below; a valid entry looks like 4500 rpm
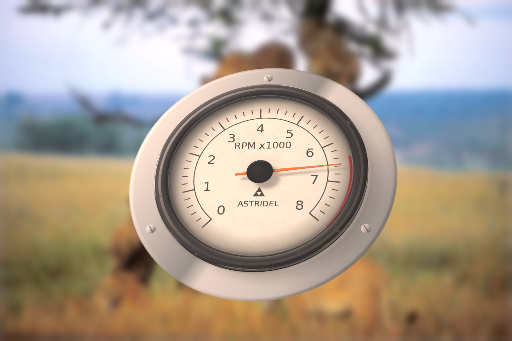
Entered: 6600 rpm
